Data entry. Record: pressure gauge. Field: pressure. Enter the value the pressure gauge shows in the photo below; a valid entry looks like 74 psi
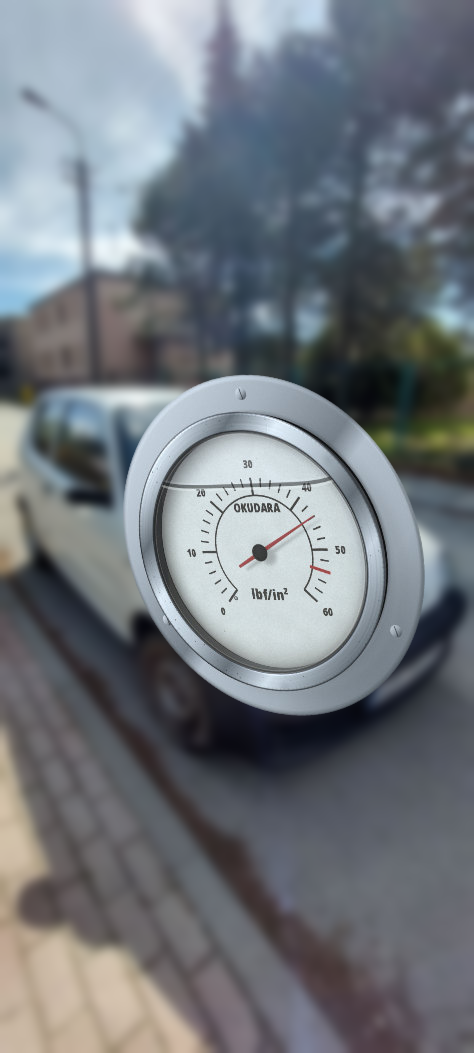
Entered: 44 psi
